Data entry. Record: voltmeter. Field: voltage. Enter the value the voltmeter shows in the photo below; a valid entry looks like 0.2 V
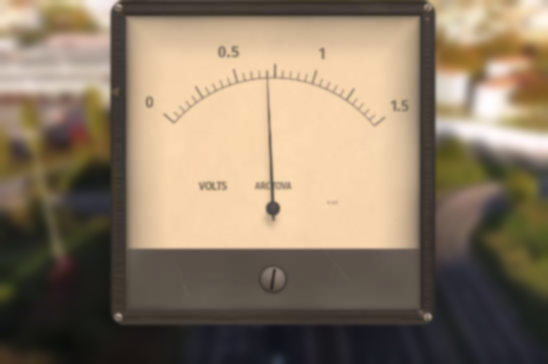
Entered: 0.7 V
